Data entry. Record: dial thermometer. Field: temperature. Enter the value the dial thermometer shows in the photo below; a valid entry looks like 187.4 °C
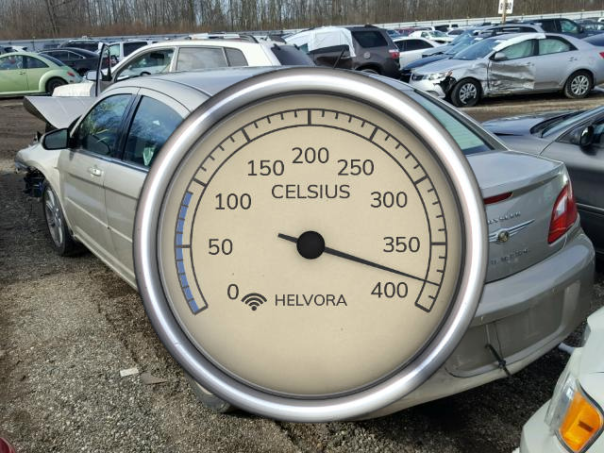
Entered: 380 °C
